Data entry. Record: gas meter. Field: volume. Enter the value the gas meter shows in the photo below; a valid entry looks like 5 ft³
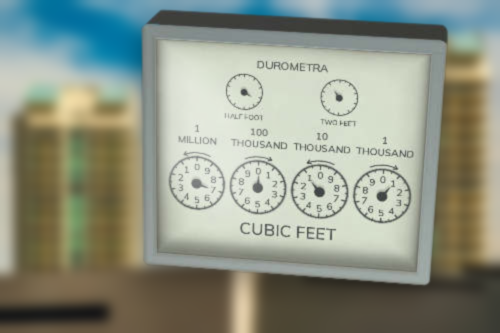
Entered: 701100 ft³
